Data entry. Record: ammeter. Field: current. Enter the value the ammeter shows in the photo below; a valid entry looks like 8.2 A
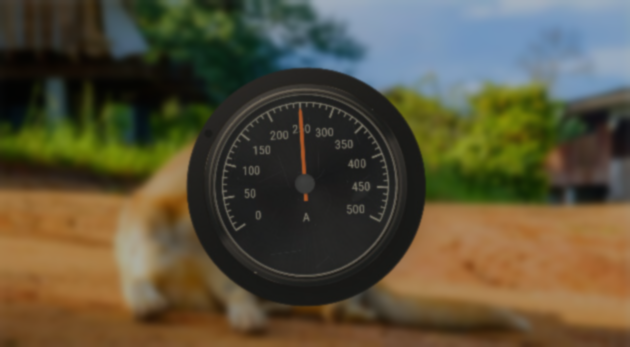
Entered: 250 A
